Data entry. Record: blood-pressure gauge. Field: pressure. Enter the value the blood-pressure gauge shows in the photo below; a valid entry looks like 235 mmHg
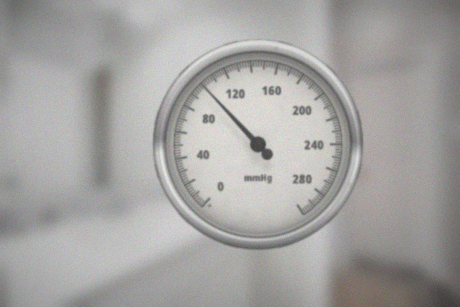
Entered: 100 mmHg
